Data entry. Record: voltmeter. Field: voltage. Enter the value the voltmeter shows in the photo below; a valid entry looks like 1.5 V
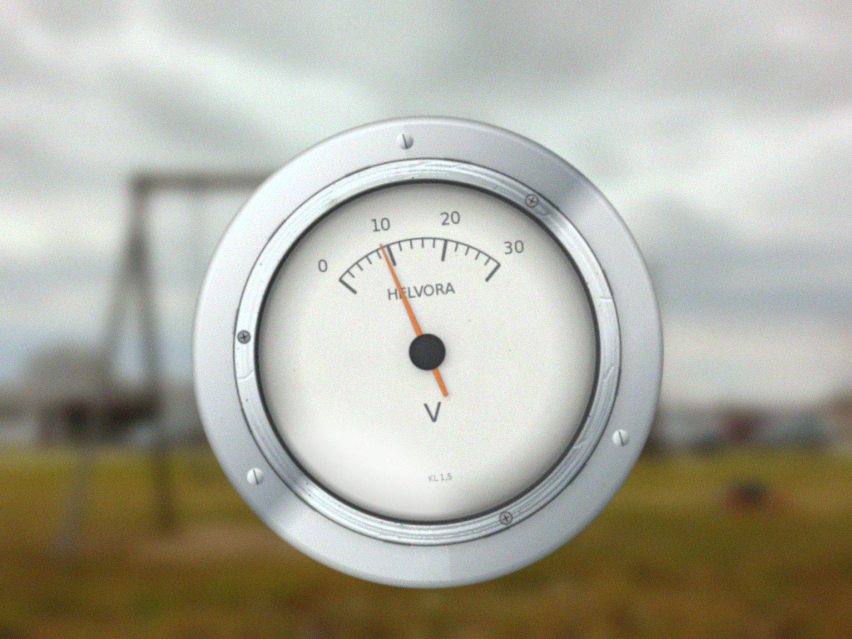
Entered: 9 V
